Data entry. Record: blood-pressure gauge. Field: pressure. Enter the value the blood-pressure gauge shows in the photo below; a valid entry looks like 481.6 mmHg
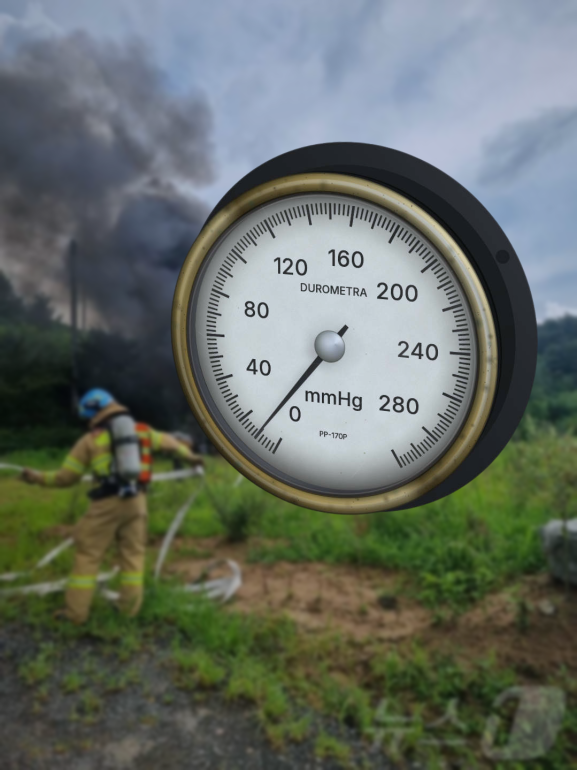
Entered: 10 mmHg
